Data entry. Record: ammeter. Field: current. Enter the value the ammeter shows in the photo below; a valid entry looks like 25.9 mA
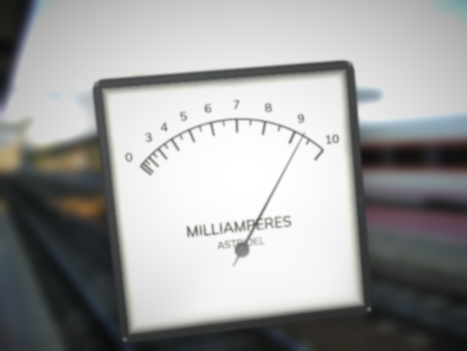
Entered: 9.25 mA
